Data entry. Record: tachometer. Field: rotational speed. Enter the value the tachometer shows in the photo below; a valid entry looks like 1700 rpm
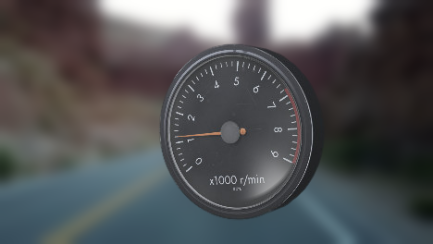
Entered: 1200 rpm
